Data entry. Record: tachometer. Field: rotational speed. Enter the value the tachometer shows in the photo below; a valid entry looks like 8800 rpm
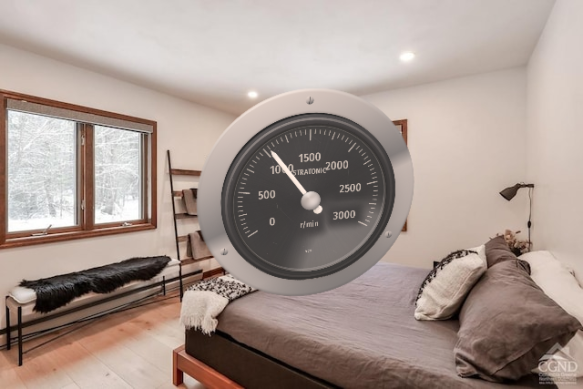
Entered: 1050 rpm
